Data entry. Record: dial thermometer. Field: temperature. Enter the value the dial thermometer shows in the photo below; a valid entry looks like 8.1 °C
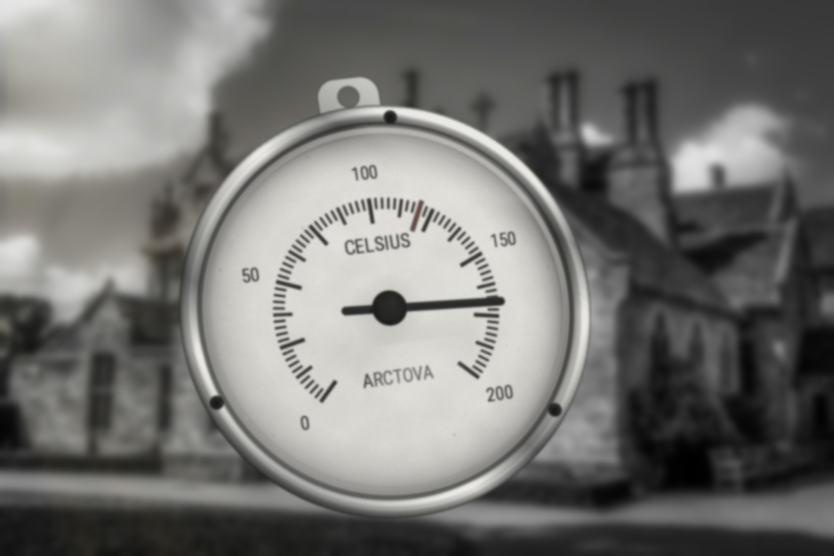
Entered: 170 °C
